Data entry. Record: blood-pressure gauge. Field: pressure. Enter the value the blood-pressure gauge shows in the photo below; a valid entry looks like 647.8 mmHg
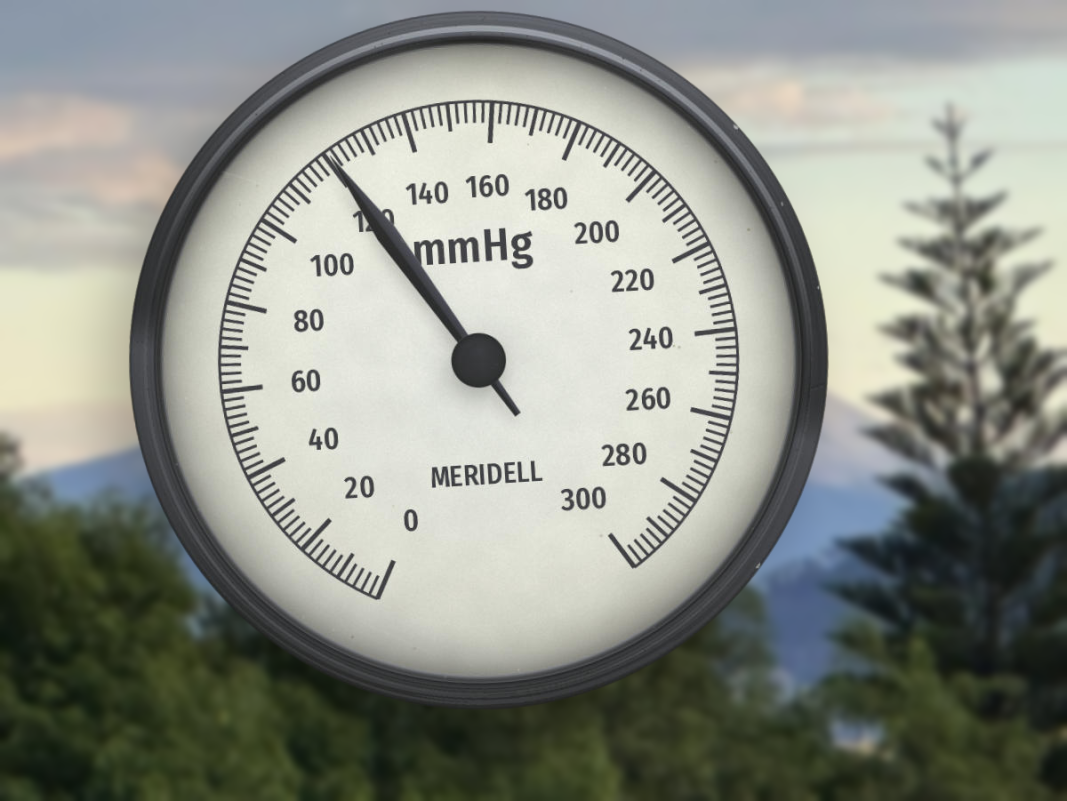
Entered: 121 mmHg
